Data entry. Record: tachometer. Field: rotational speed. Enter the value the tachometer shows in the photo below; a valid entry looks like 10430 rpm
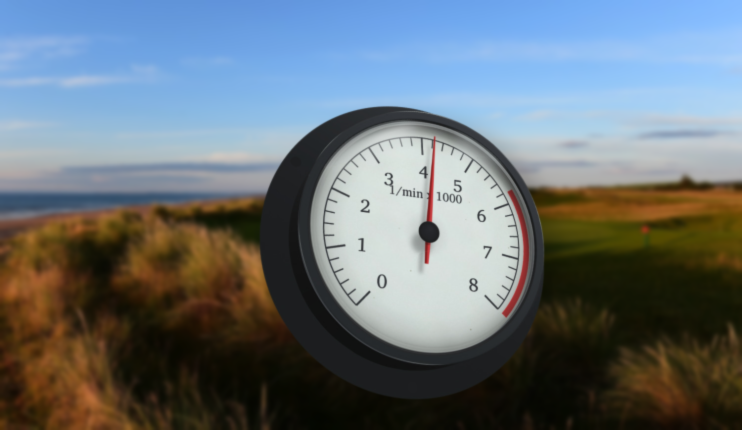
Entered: 4200 rpm
